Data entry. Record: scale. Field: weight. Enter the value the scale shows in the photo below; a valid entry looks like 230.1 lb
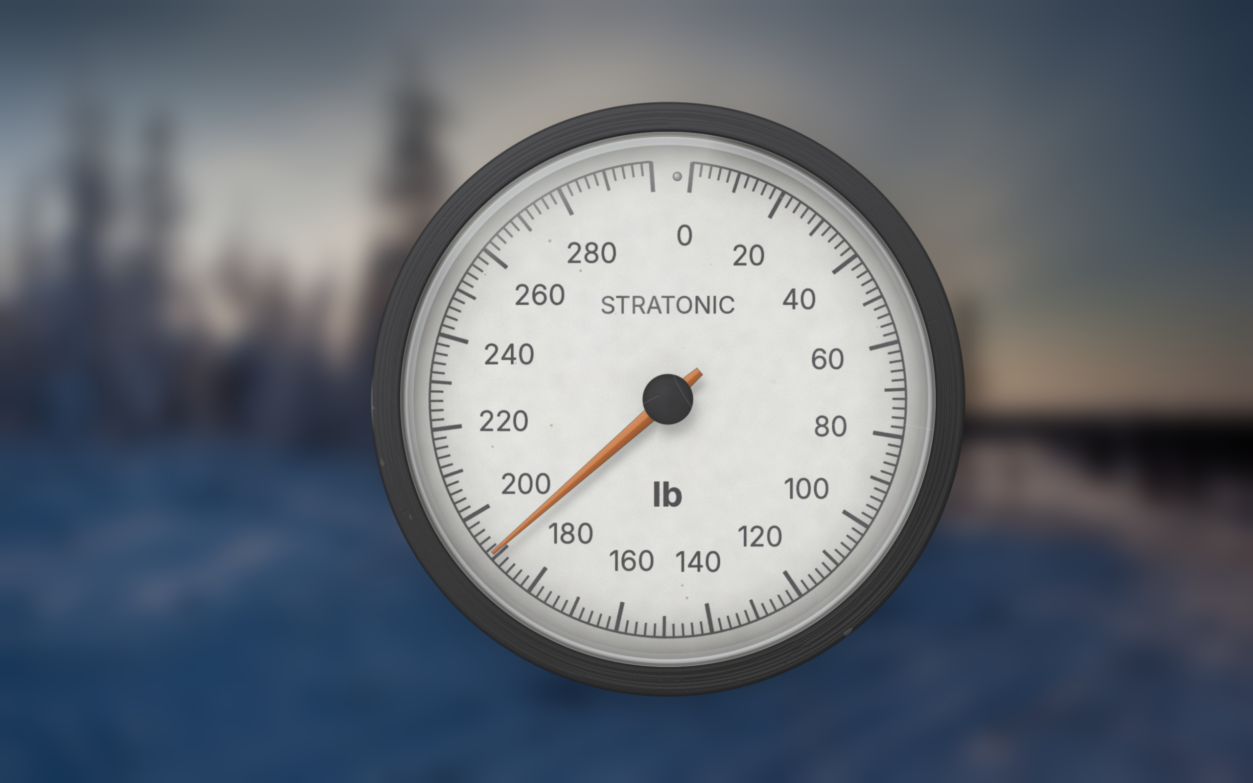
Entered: 191 lb
